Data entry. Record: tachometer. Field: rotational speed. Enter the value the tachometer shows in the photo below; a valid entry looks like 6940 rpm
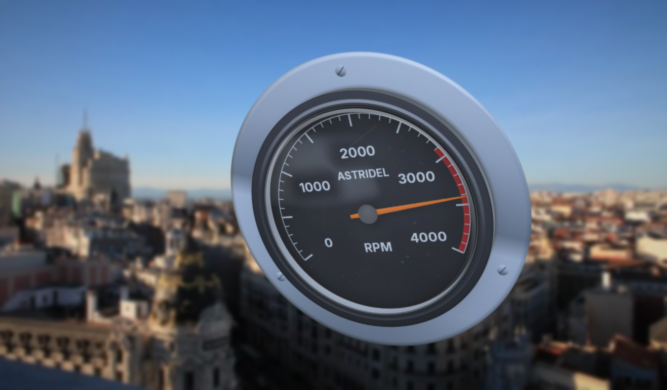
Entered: 3400 rpm
